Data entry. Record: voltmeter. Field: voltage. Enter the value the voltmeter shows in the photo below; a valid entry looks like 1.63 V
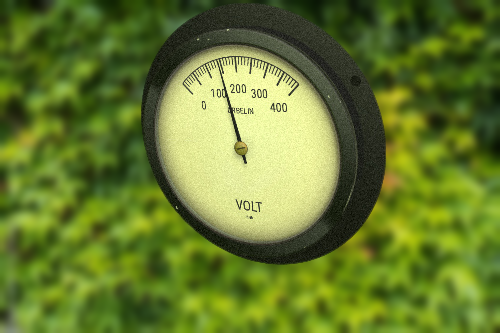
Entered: 150 V
